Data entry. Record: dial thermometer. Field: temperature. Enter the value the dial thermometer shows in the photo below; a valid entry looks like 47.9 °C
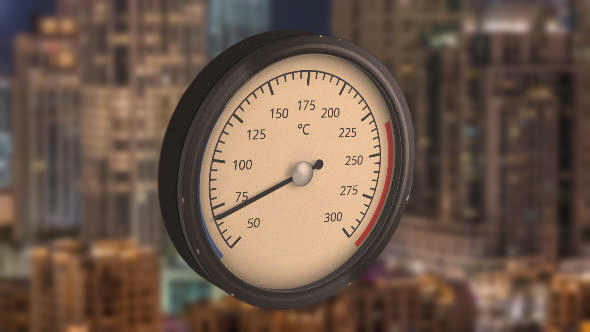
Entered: 70 °C
